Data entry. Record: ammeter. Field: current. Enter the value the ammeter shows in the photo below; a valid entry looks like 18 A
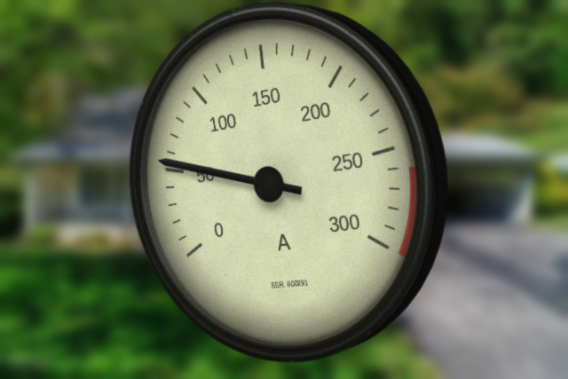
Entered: 55 A
